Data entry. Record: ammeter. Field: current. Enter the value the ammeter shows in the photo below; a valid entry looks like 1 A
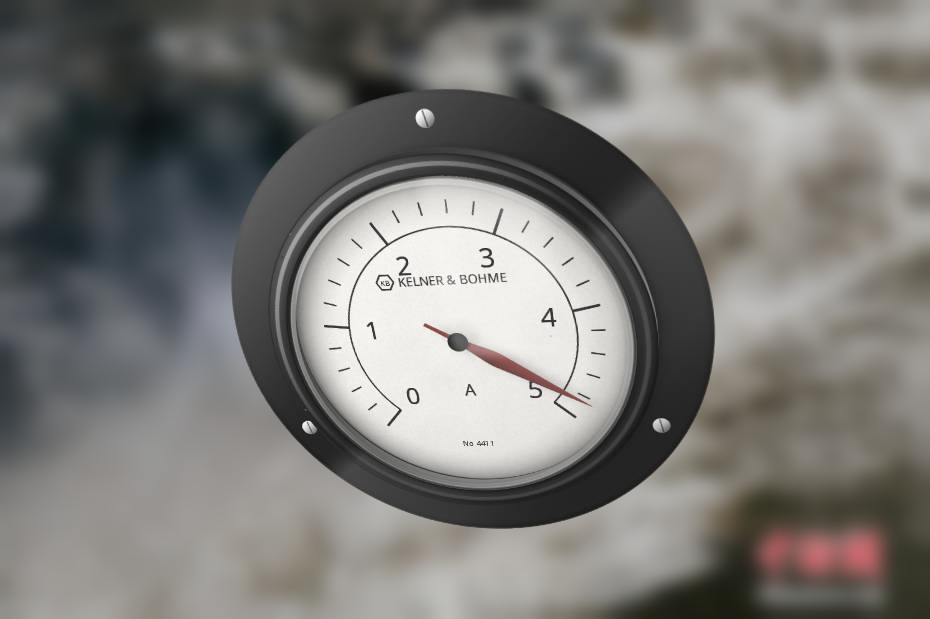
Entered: 4.8 A
